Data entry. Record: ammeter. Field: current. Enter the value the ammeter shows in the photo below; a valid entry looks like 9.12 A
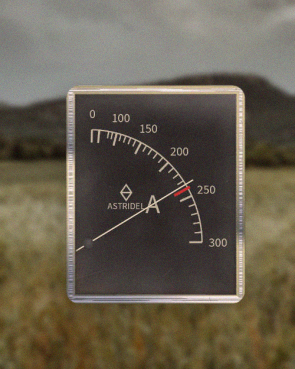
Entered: 235 A
